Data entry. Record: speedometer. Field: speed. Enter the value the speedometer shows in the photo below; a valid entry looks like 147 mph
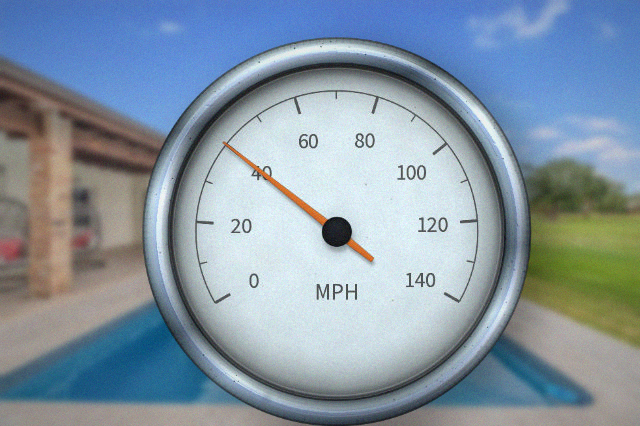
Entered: 40 mph
